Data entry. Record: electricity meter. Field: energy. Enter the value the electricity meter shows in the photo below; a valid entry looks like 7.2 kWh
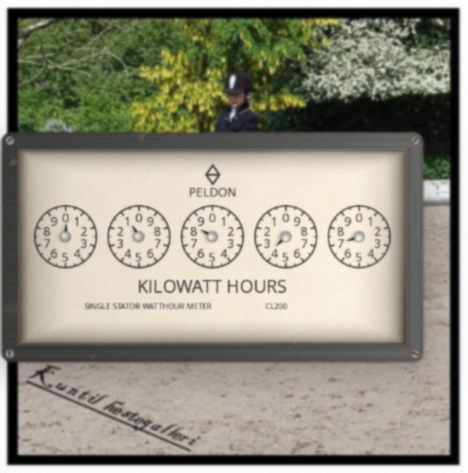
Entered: 837 kWh
